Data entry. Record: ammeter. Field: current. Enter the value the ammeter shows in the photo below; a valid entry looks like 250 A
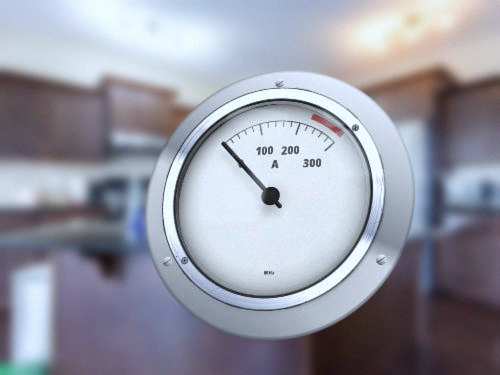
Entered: 0 A
